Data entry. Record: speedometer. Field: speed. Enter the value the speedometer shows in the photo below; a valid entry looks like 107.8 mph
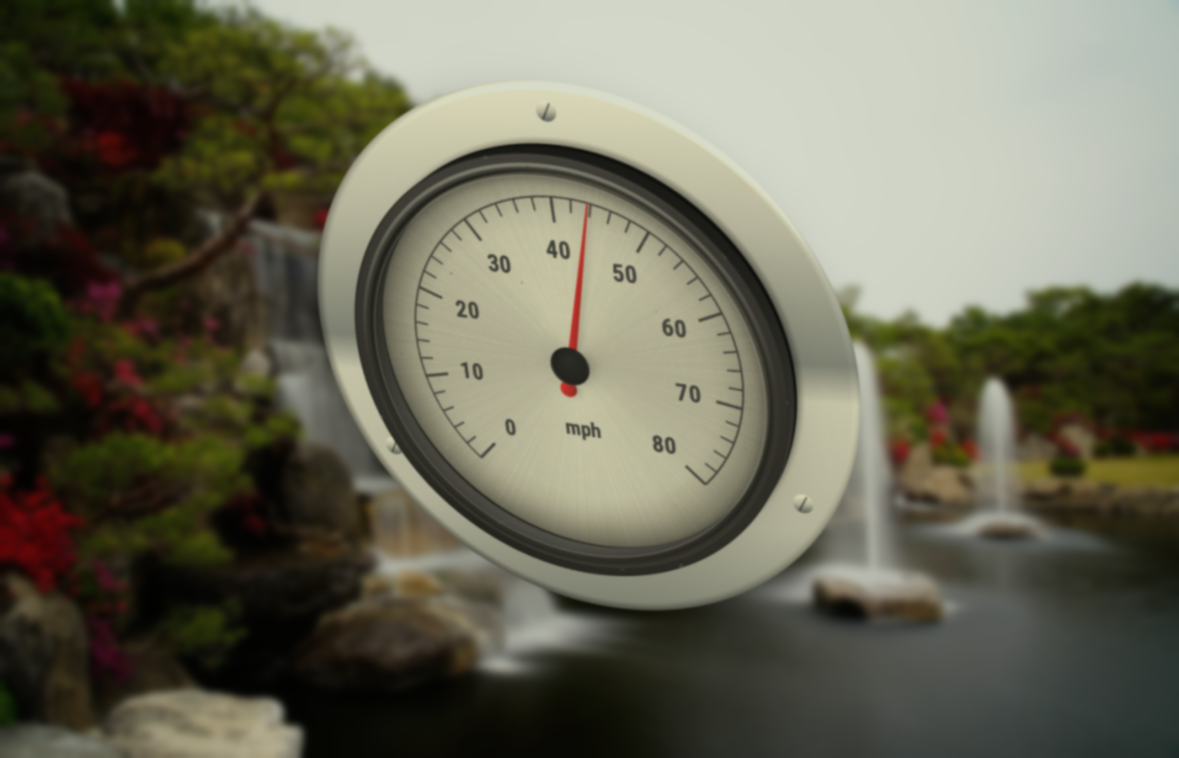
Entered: 44 mph
